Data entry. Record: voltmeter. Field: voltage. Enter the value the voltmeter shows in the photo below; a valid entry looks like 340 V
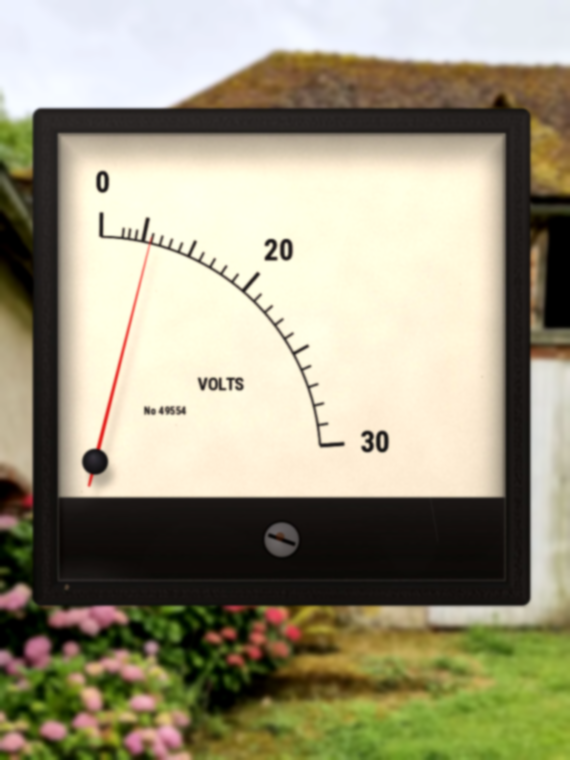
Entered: 11 V
